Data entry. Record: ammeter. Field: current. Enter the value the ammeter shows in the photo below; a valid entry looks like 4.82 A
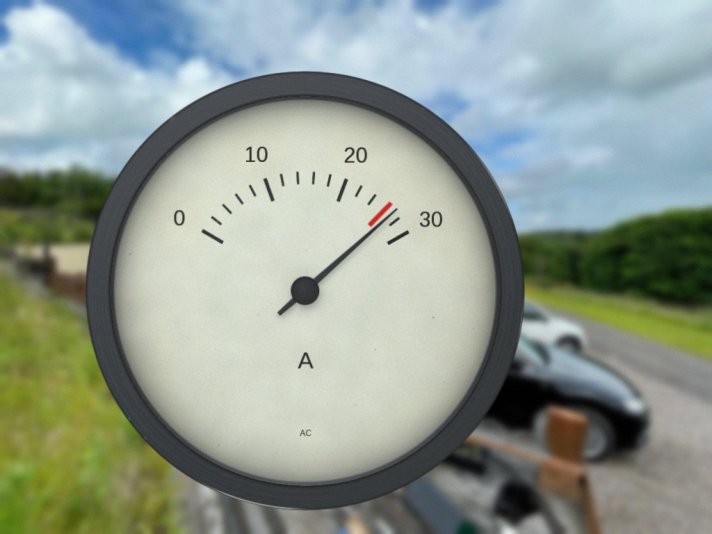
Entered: 27 A
